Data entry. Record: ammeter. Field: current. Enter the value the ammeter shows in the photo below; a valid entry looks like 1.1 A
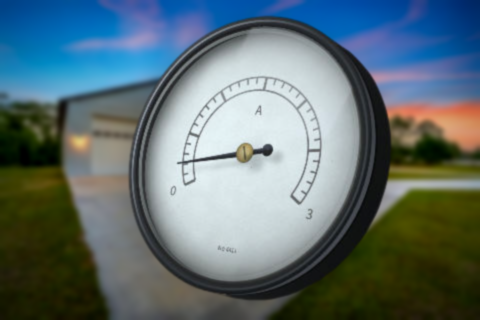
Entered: 0.2 A
